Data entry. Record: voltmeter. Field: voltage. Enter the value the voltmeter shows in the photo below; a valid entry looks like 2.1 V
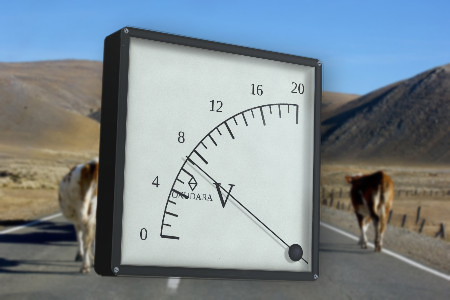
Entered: 7 V
